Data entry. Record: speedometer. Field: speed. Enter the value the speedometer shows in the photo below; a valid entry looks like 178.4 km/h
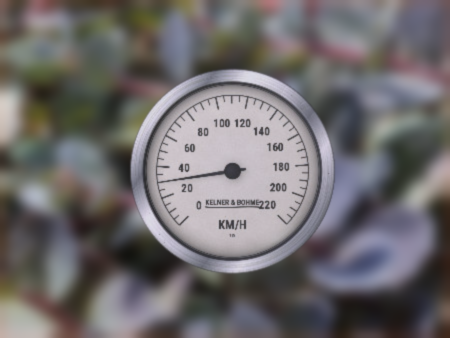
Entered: 30 km/h
